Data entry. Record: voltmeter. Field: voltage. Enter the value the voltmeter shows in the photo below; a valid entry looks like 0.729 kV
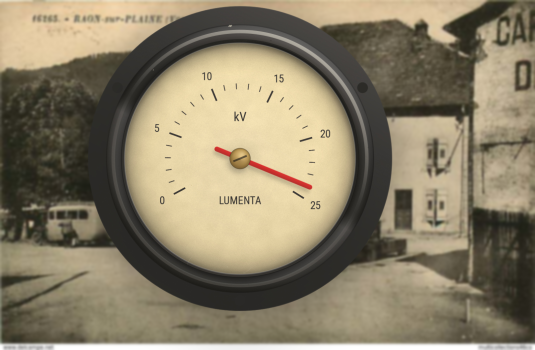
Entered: 24 kV
